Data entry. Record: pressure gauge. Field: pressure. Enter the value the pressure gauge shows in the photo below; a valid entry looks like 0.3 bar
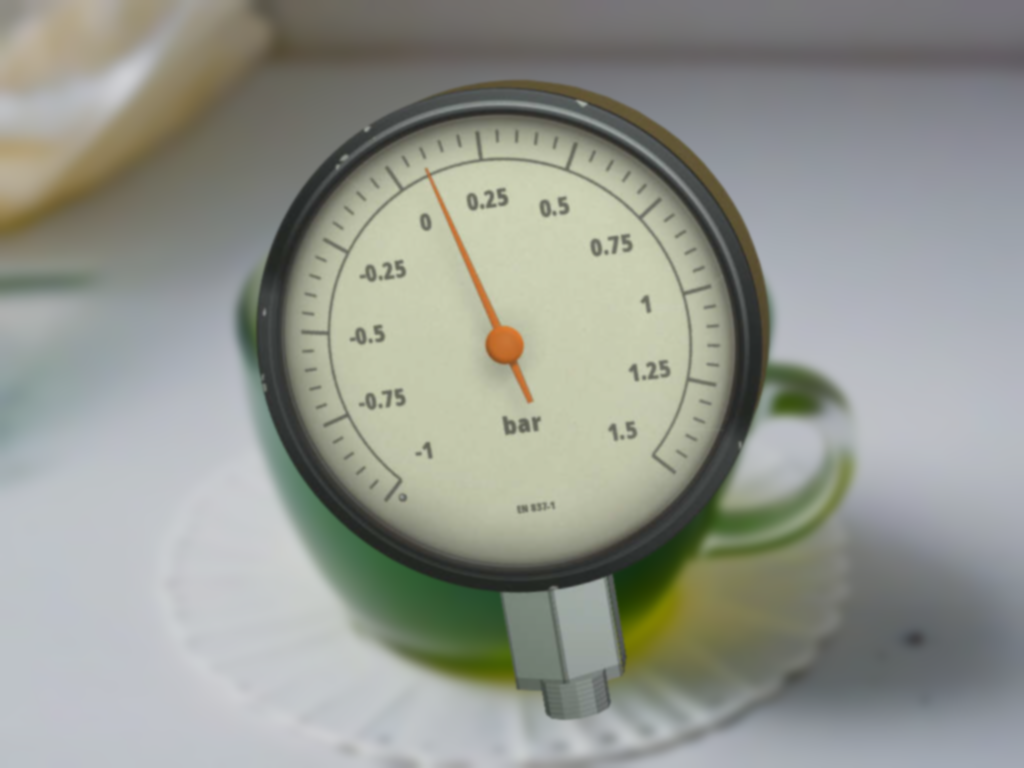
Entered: 0.1 bar
